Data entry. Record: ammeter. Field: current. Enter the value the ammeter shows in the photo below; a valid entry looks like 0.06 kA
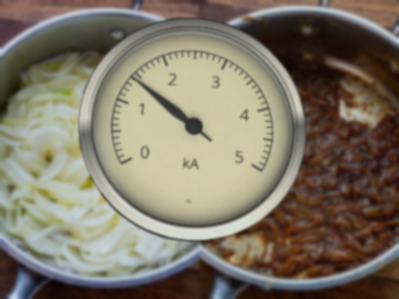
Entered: 1.4 kA
